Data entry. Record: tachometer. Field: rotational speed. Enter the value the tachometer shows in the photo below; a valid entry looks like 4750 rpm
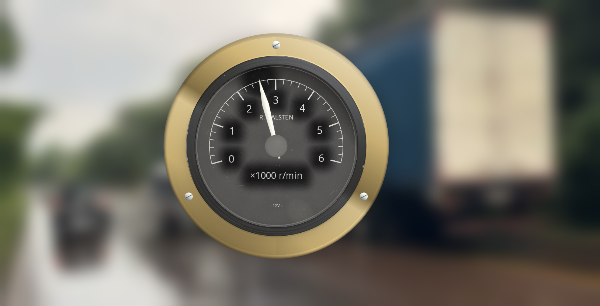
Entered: 2600 rpm
